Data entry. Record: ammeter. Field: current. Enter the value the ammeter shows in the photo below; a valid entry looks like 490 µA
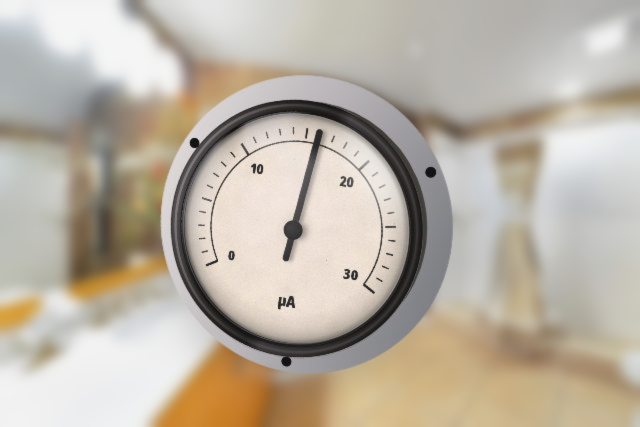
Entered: 16 µA
